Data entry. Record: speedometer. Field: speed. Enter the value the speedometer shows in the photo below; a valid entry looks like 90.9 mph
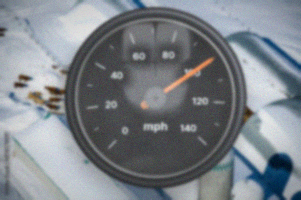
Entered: 100 mph
